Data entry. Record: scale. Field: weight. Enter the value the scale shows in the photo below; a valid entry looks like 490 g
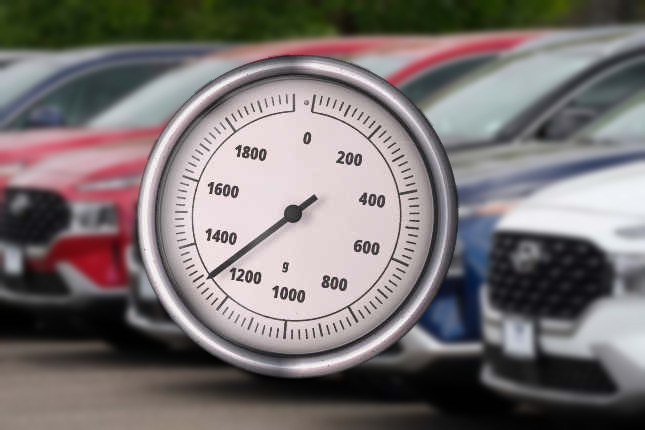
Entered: 1280 g
